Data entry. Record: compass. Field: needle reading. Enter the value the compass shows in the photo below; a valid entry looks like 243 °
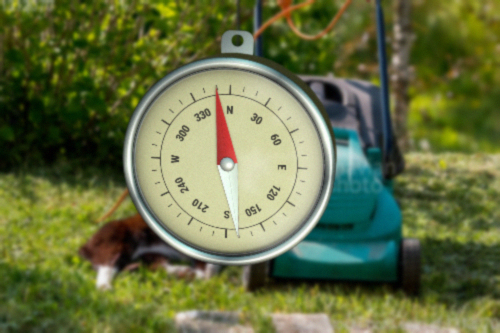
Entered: 350 °
